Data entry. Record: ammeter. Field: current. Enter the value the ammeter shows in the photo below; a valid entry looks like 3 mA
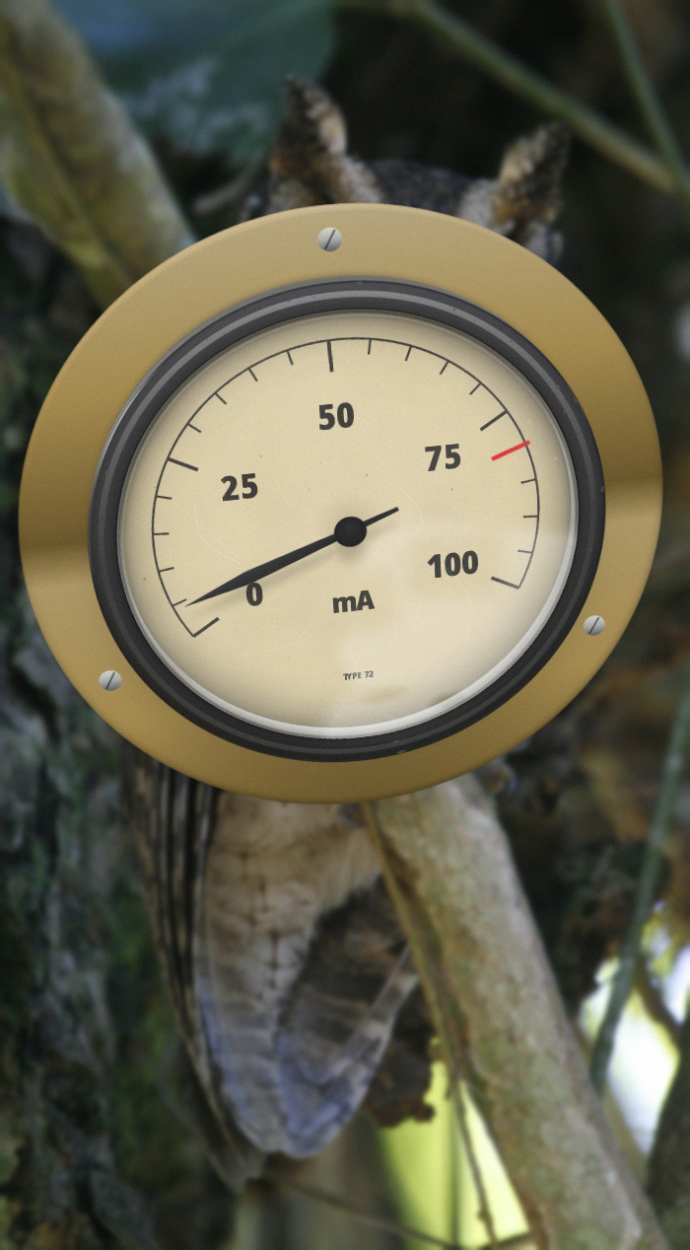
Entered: 5 mA
